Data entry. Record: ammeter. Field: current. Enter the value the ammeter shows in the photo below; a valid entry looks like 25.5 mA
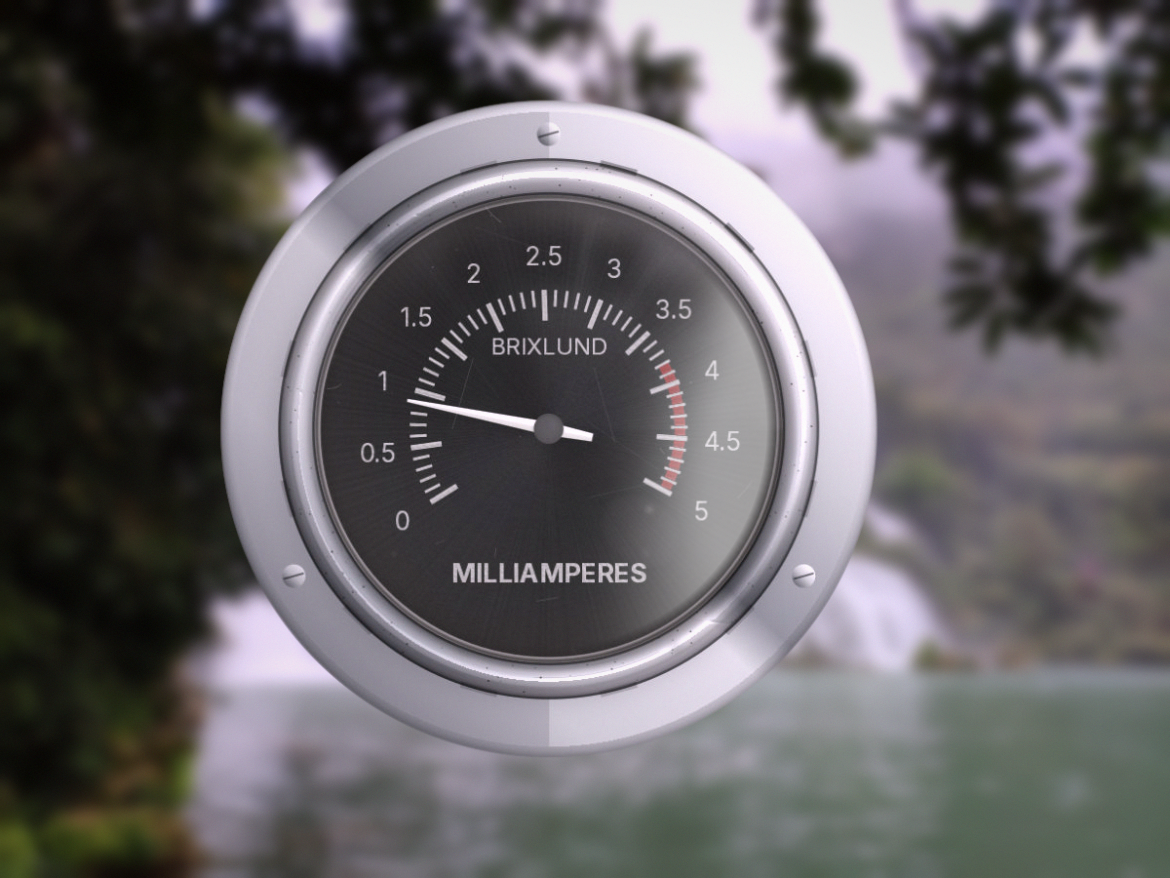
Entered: 0.9 mA
